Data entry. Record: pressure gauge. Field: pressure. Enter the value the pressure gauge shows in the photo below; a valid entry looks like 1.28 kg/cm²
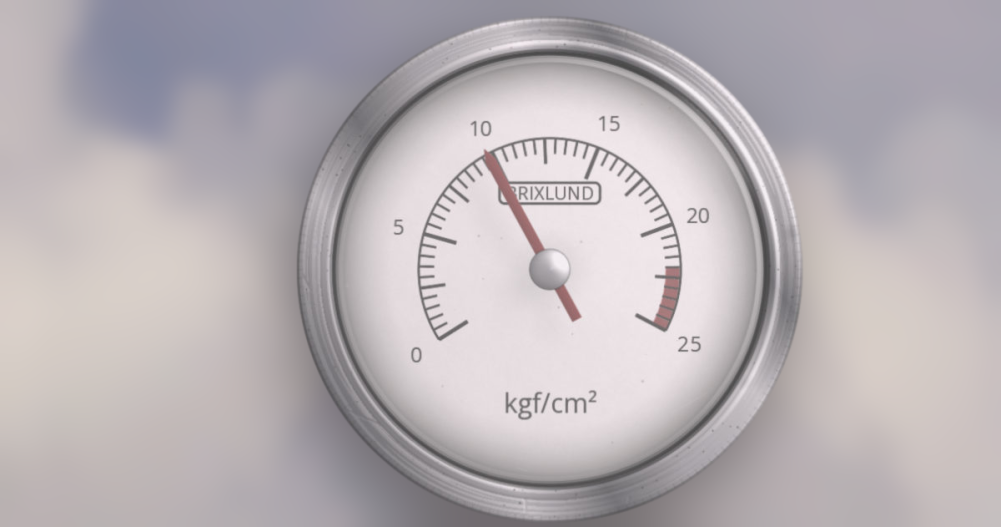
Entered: 9.75 kg/cm²
